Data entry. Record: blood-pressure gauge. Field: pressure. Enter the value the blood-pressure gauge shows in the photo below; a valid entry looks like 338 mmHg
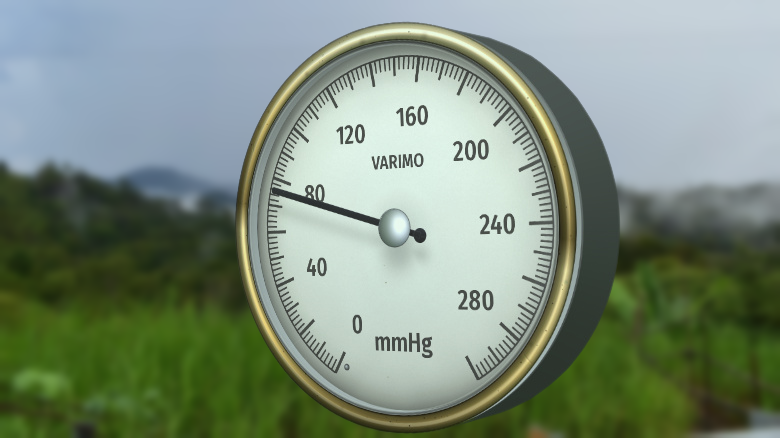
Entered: 76 mmHg
